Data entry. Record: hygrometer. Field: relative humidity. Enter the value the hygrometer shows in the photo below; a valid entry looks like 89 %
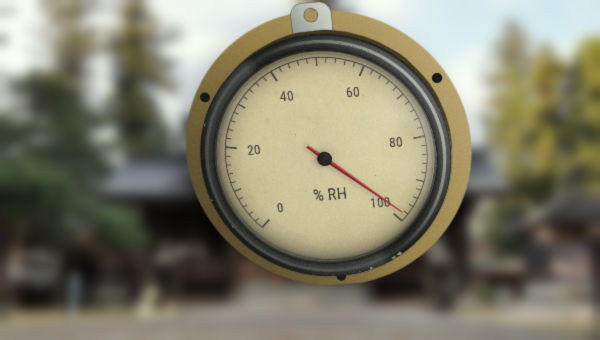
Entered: 98 %
